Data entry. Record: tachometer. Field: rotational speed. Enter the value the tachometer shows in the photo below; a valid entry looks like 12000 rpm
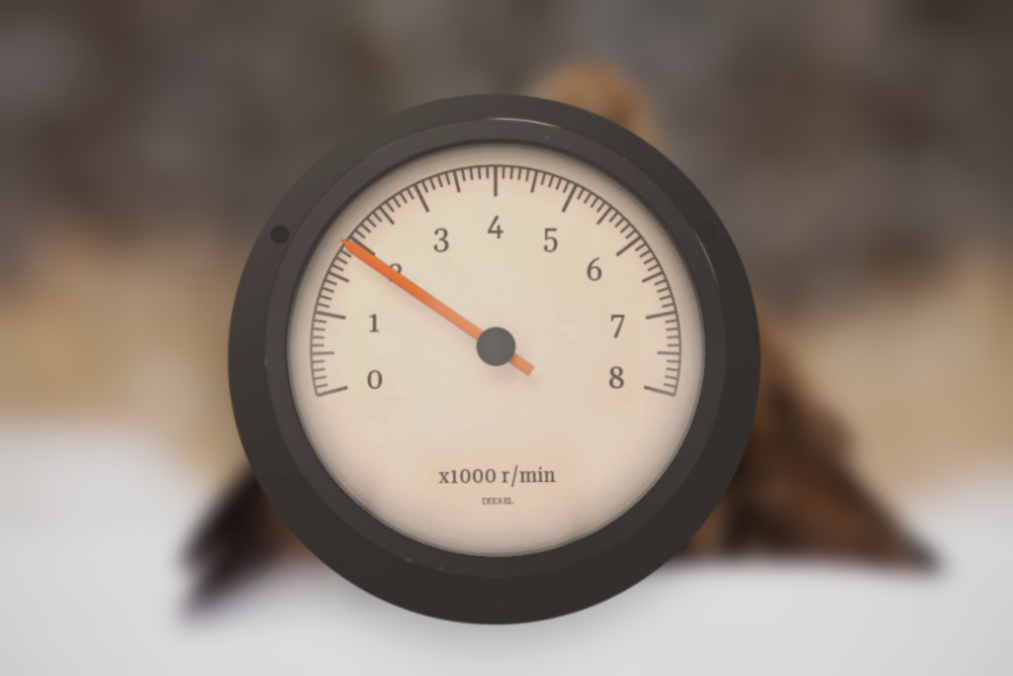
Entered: 1900 rpm
